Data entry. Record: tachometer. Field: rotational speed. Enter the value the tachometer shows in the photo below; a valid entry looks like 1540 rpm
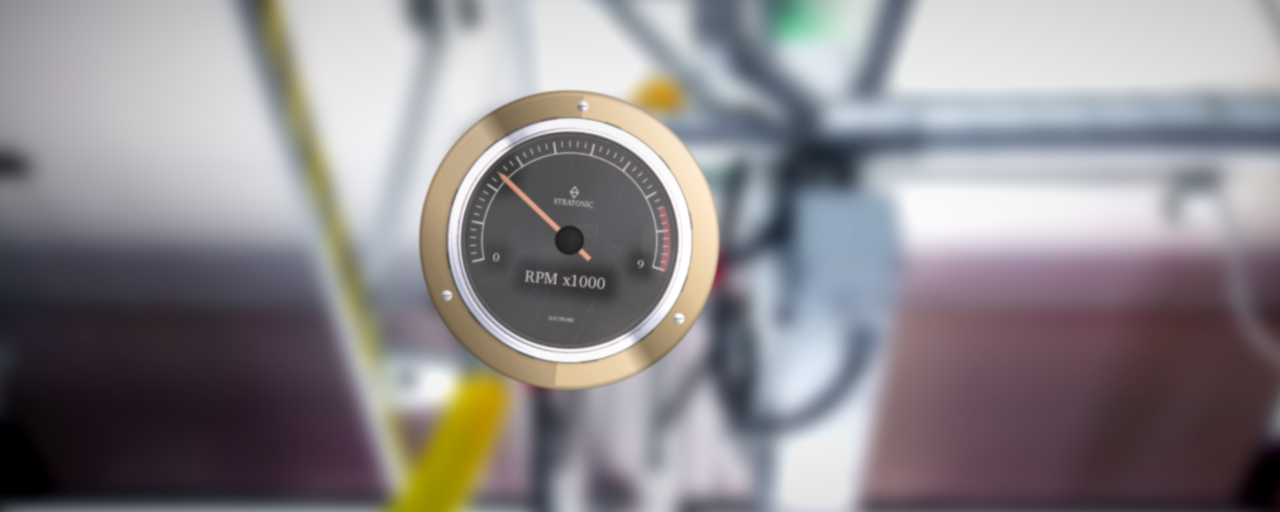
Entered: 2400 rpm
